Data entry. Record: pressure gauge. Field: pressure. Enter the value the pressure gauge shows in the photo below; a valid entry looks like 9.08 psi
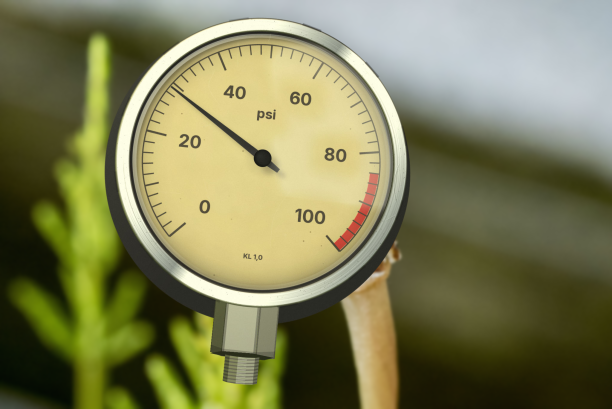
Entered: 29 psi
